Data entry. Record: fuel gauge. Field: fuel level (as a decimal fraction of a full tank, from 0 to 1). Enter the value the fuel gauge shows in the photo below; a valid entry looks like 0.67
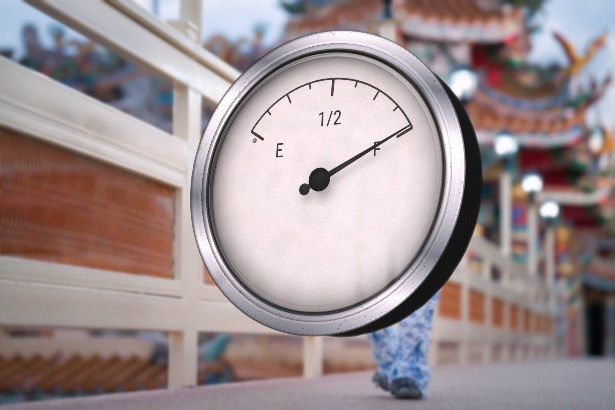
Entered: 1
